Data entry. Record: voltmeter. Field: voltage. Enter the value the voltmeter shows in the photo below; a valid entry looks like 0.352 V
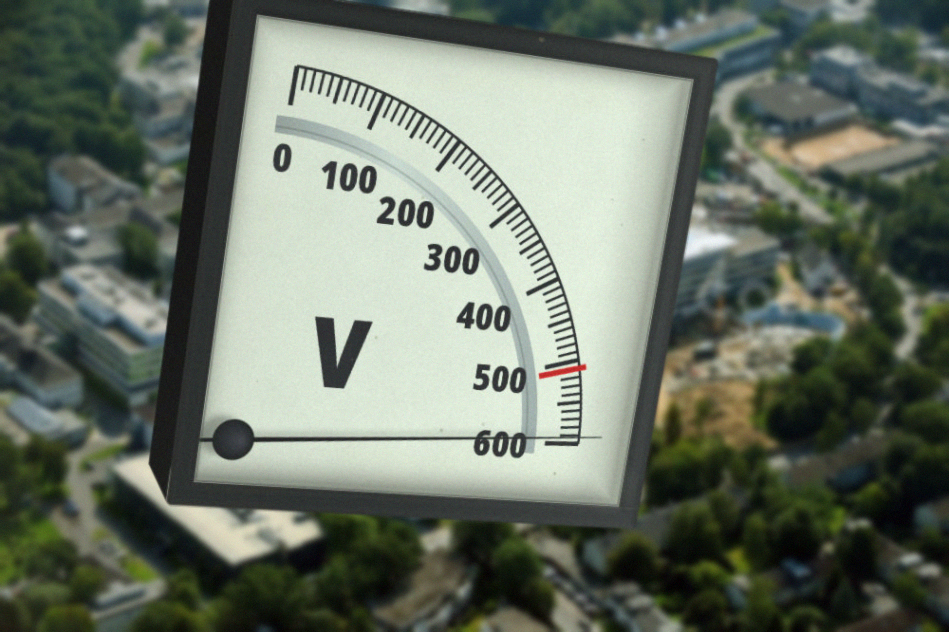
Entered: 590 V
